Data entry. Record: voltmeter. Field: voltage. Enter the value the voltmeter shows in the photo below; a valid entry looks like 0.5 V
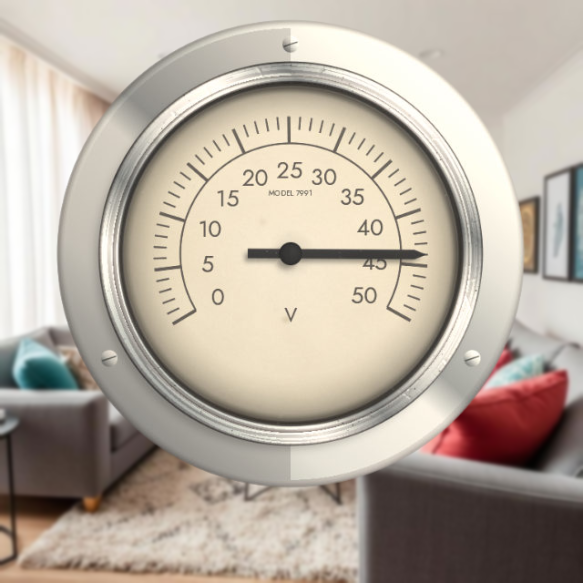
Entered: 44 V
